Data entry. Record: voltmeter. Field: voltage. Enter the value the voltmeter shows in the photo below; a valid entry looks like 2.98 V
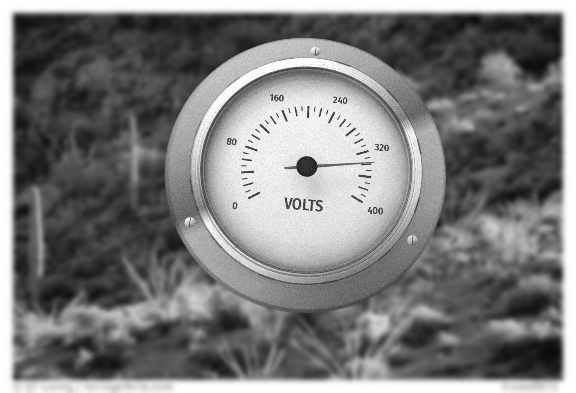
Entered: 340 V
